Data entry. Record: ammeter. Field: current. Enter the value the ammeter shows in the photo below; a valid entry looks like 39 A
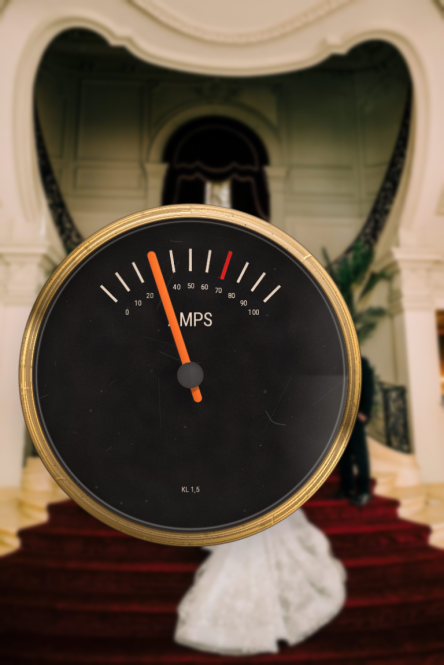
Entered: 30 A
